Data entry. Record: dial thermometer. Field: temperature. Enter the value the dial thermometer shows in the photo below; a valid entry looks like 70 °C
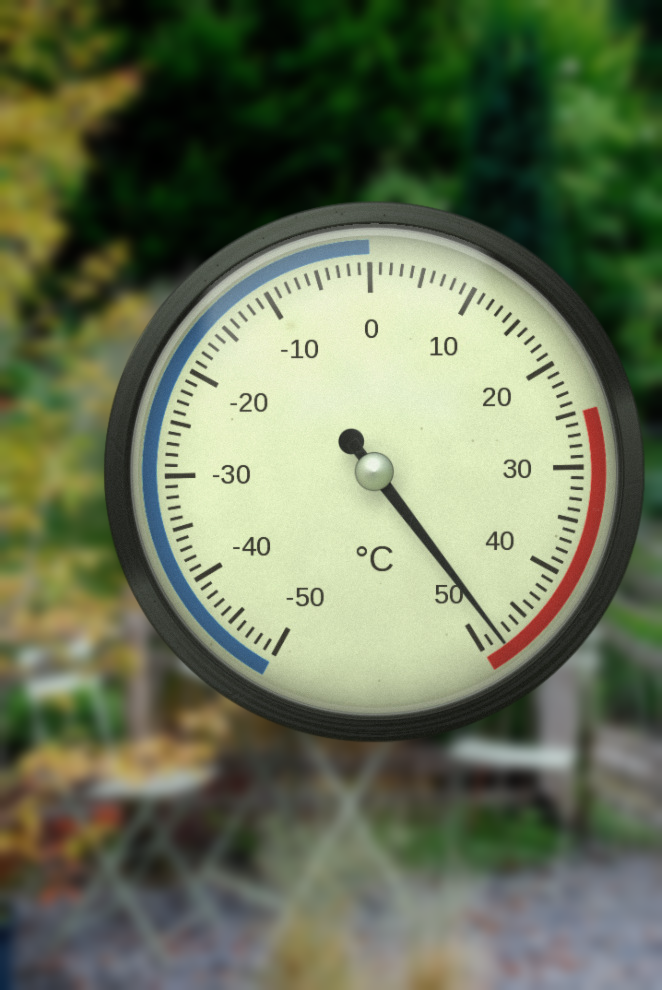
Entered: 48 °C
